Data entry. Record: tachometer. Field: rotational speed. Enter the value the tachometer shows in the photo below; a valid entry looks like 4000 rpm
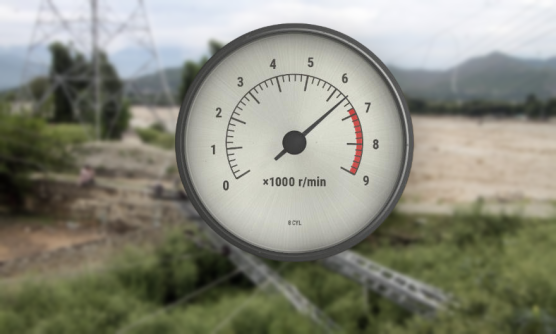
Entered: 6400 rpm
